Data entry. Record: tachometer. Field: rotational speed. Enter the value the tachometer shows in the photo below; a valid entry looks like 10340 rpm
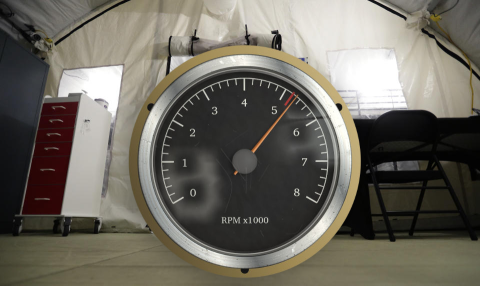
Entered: 5300 rpm
